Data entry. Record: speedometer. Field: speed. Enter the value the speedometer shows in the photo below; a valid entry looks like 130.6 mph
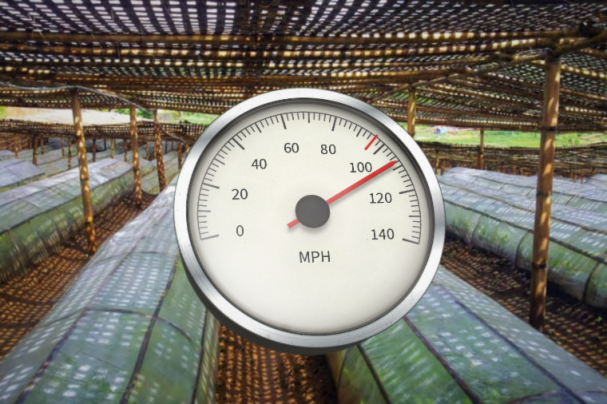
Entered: 108 mph
